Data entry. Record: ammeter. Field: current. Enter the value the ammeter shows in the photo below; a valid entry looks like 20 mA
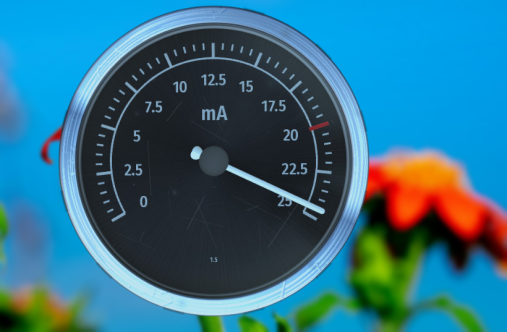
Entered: 24.5 mA
